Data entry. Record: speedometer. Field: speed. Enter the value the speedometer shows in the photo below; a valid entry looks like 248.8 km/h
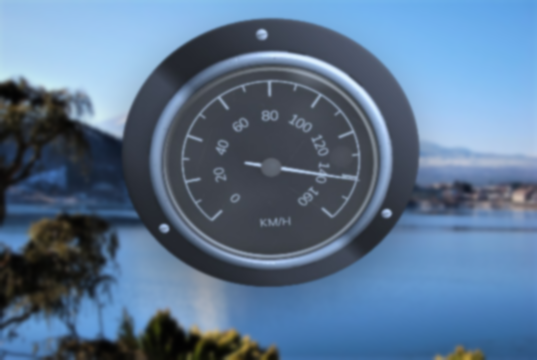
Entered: 140 km/h
